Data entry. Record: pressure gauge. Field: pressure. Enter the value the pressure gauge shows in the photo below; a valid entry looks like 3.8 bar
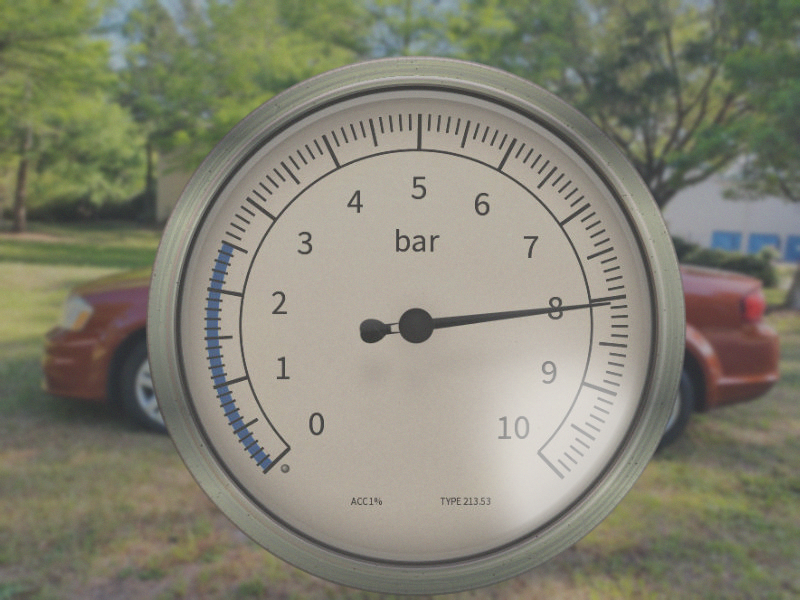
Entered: 8.05 bar
